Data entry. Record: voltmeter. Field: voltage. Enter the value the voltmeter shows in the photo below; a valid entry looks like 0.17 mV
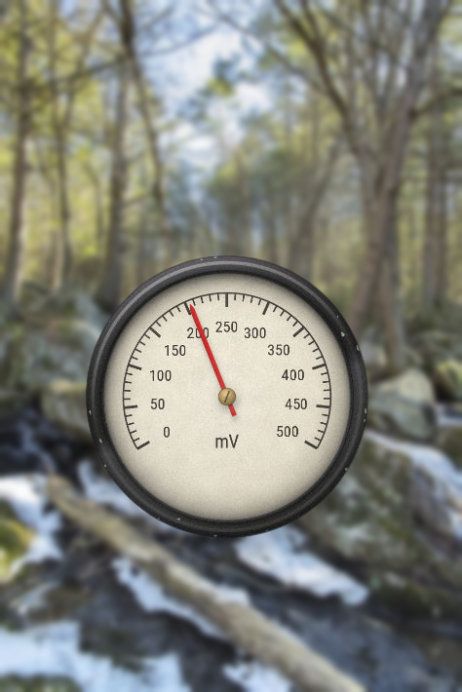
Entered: 205 mV
